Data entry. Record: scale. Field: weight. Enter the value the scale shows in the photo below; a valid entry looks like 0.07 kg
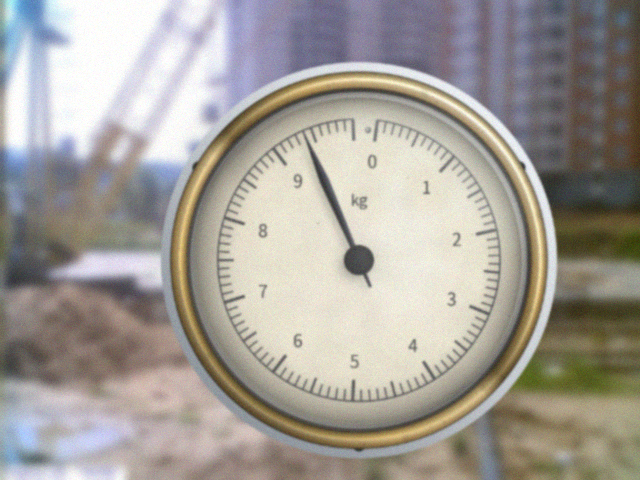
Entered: 9.4 kg
